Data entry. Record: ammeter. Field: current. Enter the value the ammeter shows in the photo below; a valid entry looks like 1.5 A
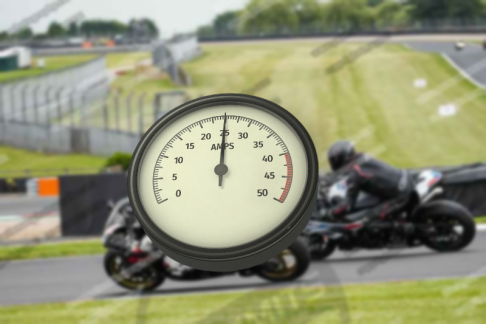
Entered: 25 A
